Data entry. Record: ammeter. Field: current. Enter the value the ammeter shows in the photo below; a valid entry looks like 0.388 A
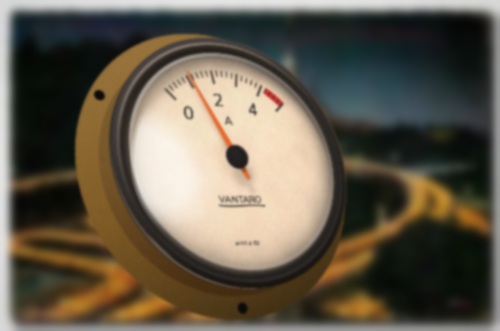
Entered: 1 A
